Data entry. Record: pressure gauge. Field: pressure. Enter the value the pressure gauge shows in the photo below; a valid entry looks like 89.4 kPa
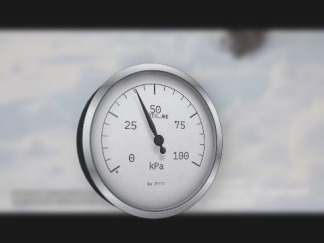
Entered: 40 kPa
